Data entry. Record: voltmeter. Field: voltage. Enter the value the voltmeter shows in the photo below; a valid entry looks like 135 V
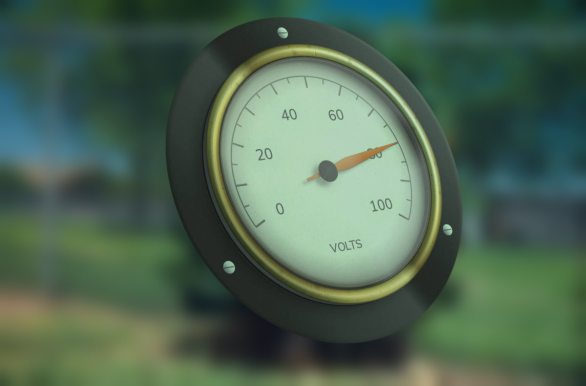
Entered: 80 V
